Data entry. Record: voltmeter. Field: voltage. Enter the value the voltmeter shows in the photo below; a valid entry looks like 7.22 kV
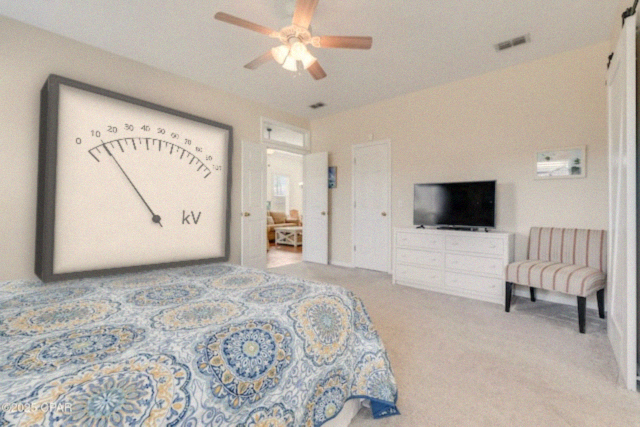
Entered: 10 kV
